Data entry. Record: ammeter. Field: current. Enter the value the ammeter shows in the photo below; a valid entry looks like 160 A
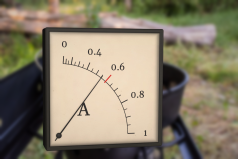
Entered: 0.55 A
